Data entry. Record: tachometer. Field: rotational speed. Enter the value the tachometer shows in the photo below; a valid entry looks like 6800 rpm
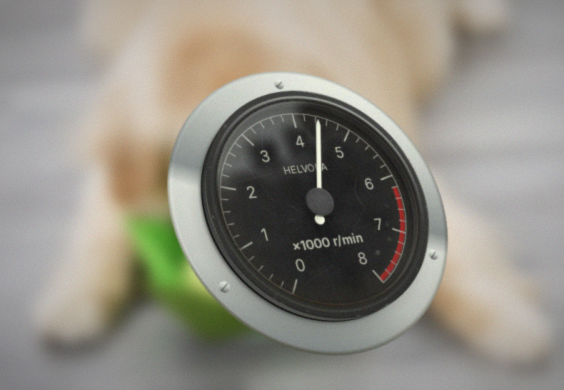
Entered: 4400 rpm
